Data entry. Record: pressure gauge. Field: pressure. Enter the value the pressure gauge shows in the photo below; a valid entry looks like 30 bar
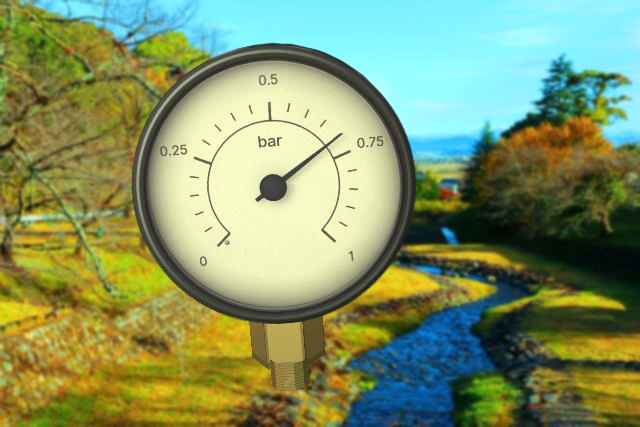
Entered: 0.7 bar
